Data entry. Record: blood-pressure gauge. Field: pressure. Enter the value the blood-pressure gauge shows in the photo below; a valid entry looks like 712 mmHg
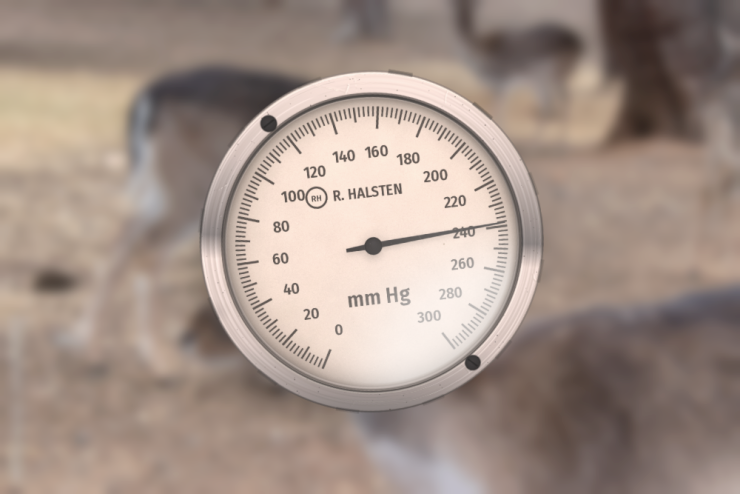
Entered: 238 mmHg
